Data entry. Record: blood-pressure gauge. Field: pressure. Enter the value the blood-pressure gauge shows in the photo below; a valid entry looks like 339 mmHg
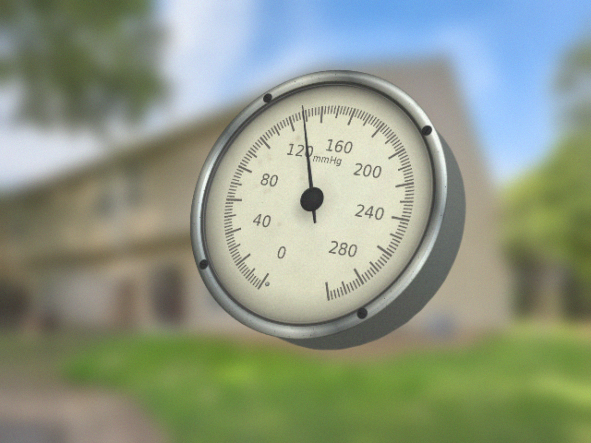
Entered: 130 mmHg
